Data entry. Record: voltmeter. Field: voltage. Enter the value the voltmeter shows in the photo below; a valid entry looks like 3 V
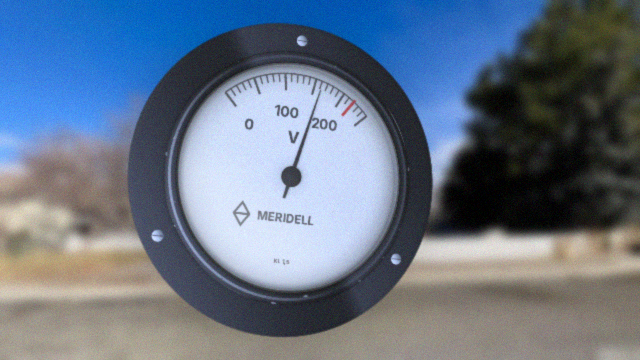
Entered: 160 V
